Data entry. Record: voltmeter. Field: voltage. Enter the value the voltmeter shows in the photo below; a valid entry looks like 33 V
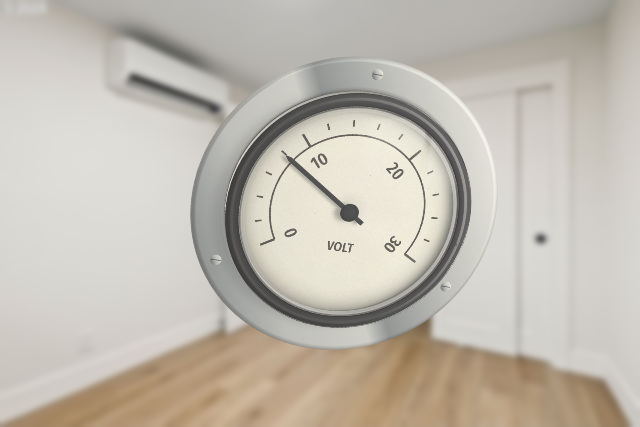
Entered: 8 V
